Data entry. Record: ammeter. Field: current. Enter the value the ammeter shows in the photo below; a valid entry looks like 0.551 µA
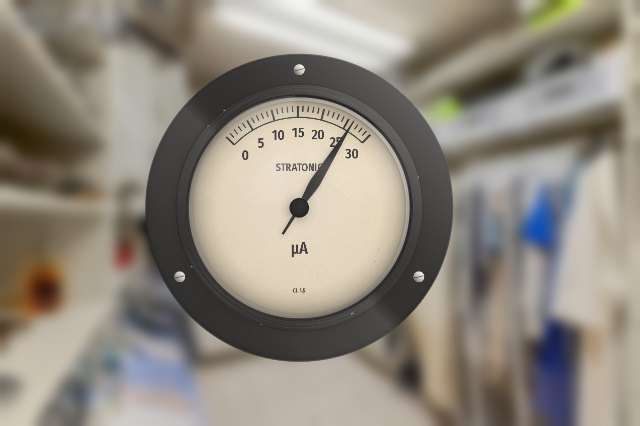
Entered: 26 µA
